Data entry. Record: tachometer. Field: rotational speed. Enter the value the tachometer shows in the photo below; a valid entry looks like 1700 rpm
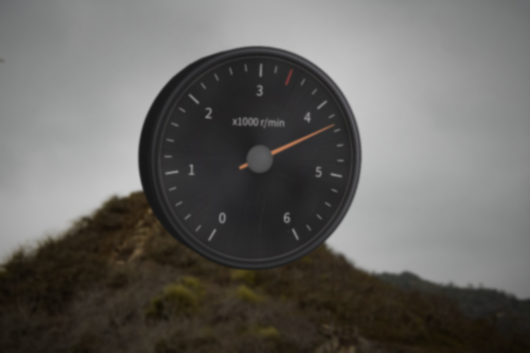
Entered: 4300 rpm
